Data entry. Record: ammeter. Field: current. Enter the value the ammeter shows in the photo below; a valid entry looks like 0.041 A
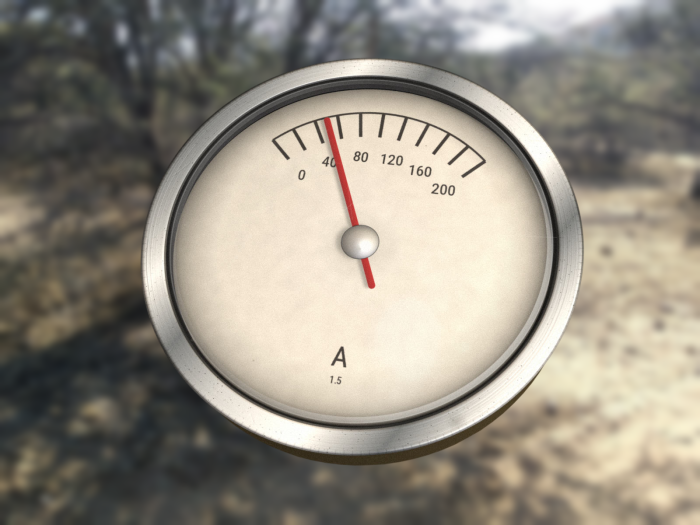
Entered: 50 A
